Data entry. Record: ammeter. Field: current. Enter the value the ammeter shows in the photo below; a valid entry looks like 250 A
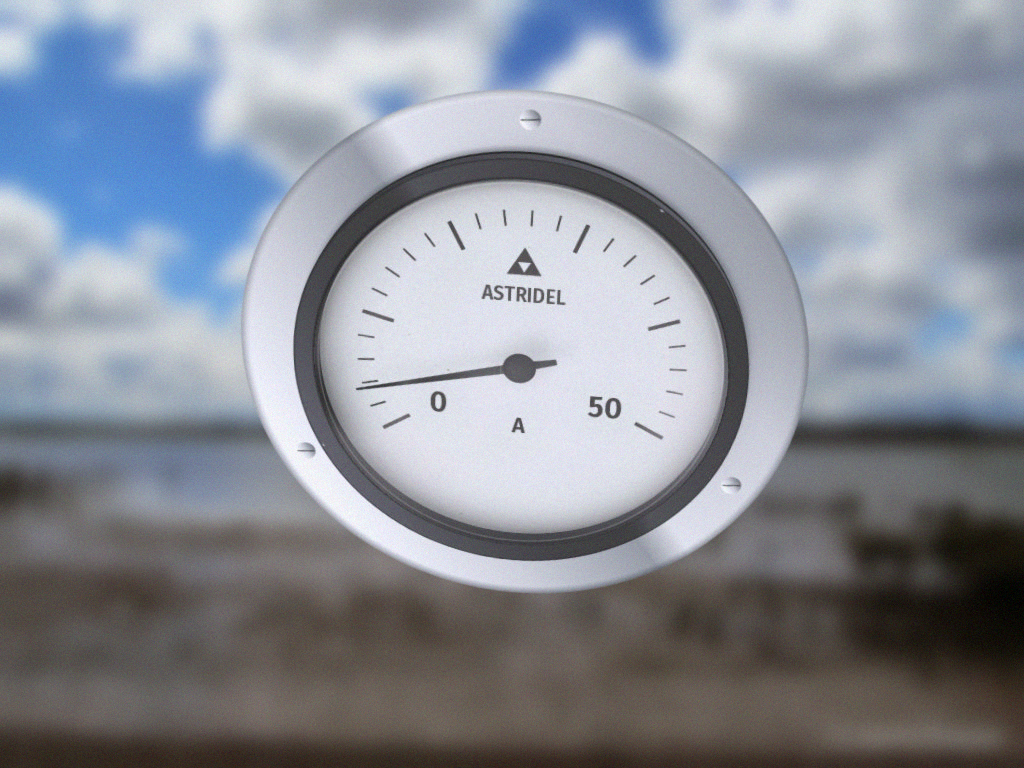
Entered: 4 A
